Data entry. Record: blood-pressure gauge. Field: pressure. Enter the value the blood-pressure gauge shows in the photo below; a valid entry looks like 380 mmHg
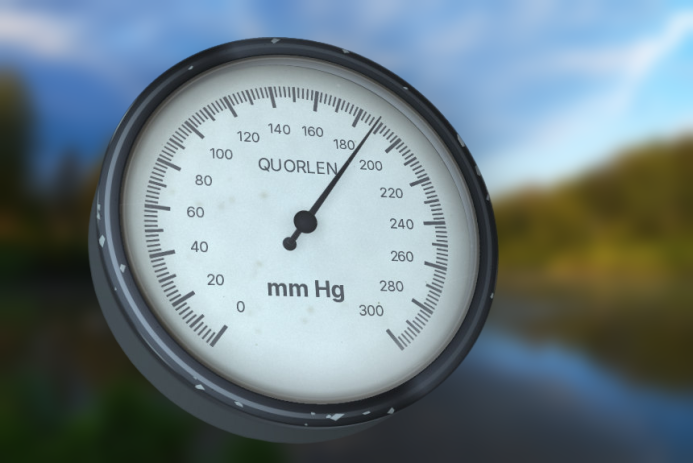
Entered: 188 mmHg
